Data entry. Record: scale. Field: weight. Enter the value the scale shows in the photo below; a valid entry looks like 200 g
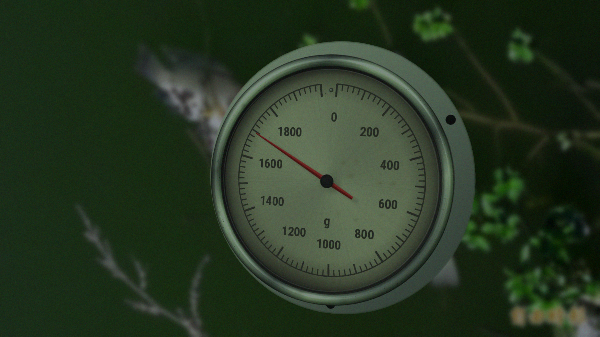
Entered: 1700 g
